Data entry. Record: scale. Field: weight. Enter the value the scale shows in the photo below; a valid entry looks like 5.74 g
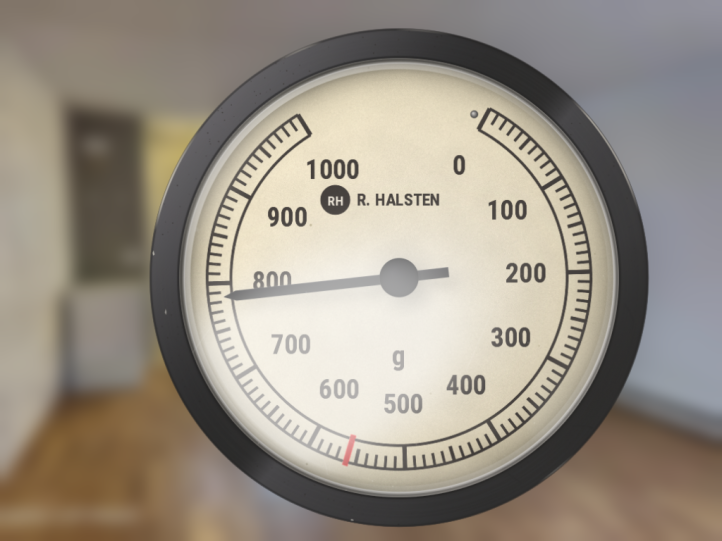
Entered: 785 g
